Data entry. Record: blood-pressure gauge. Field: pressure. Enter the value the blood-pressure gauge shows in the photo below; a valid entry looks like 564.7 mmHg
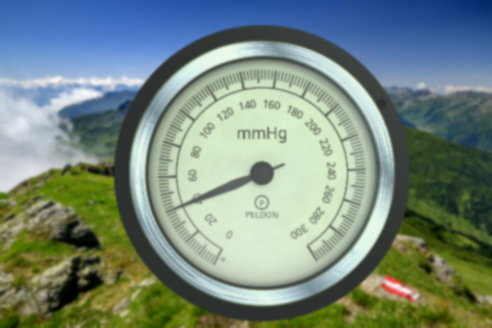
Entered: 40 mmHg
